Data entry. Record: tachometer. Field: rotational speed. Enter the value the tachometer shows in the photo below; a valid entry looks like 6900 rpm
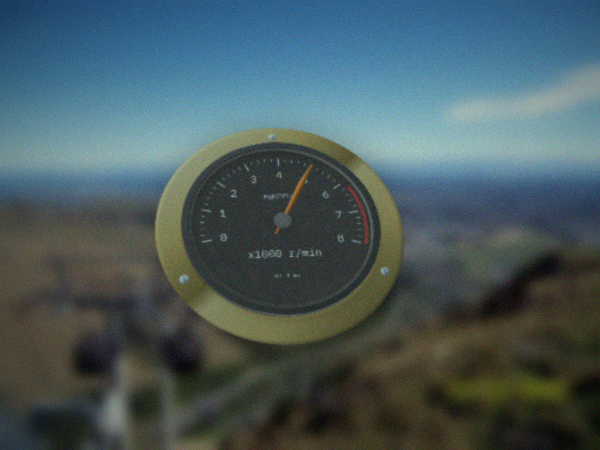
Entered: 5000 rpm
